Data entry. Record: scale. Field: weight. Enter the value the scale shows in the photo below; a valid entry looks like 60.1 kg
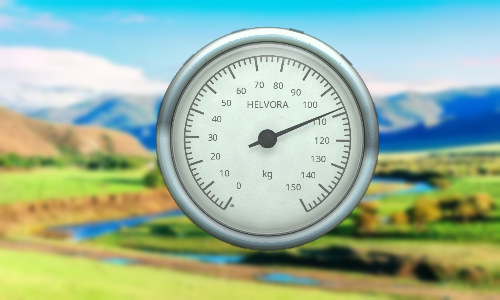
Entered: 108 kg
